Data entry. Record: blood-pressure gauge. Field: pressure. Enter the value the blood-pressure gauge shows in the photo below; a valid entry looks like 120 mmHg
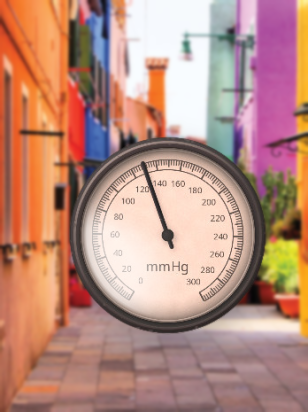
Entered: 130 mmHg
